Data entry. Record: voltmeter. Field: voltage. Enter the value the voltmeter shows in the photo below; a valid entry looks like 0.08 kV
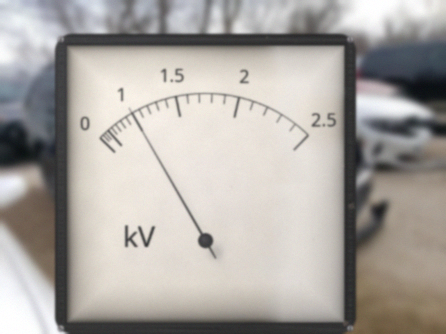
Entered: 1 kV
